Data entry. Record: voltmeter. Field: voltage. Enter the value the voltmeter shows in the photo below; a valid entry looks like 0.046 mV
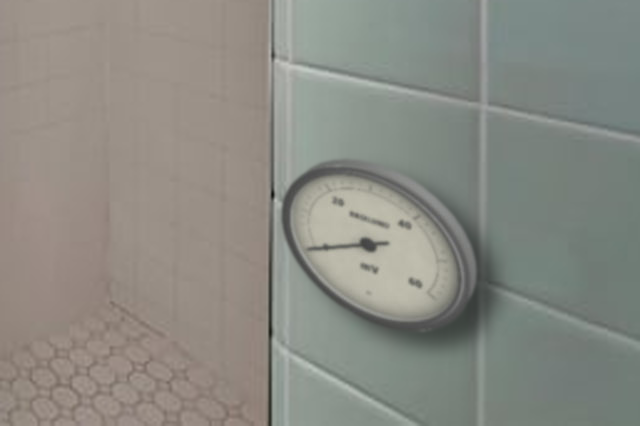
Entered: 0 mV
